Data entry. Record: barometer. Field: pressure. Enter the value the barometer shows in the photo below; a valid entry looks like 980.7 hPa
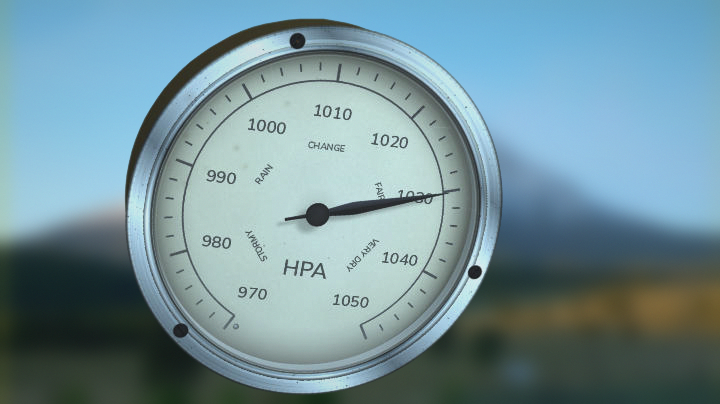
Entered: 1030 hPa
